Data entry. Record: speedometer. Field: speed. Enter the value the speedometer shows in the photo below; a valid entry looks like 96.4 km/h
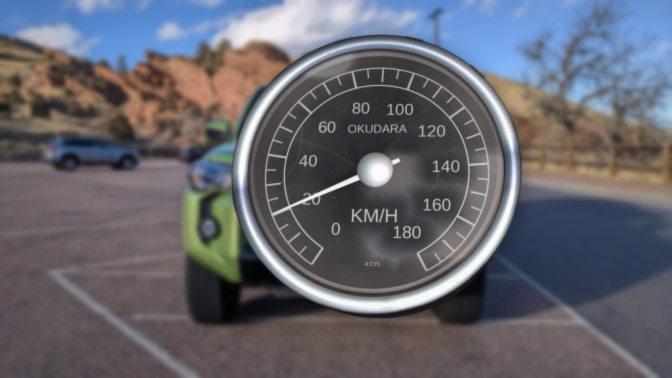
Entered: 20 km/h
